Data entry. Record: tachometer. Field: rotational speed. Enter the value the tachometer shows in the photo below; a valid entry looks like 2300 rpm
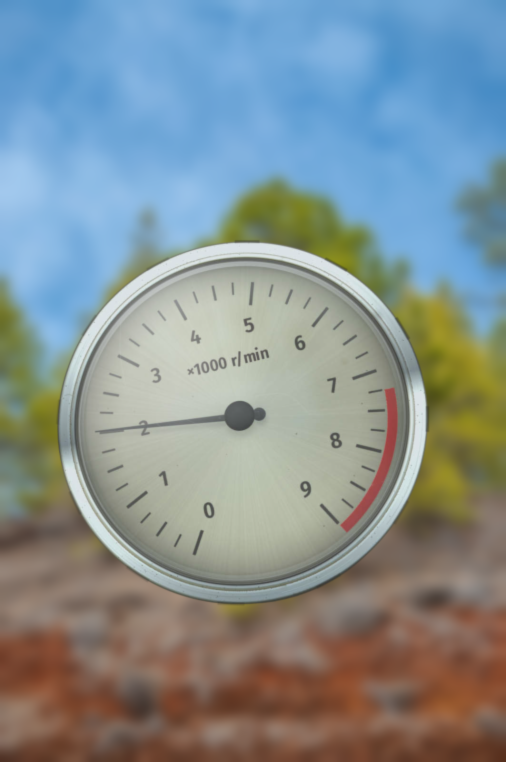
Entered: 2000 rpm
